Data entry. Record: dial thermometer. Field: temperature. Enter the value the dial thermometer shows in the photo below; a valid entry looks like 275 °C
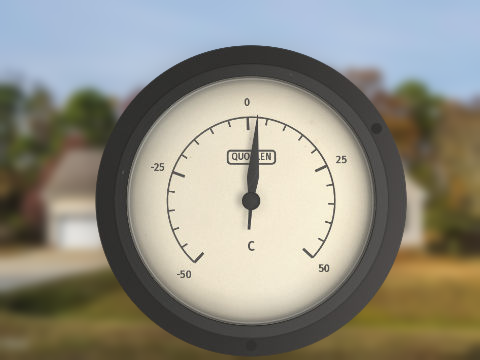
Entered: 2.5 °C
